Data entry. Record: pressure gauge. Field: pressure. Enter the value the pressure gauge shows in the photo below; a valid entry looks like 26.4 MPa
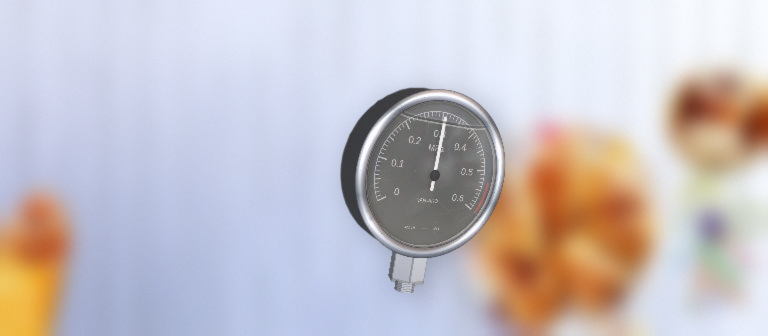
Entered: 0.3 MPa
